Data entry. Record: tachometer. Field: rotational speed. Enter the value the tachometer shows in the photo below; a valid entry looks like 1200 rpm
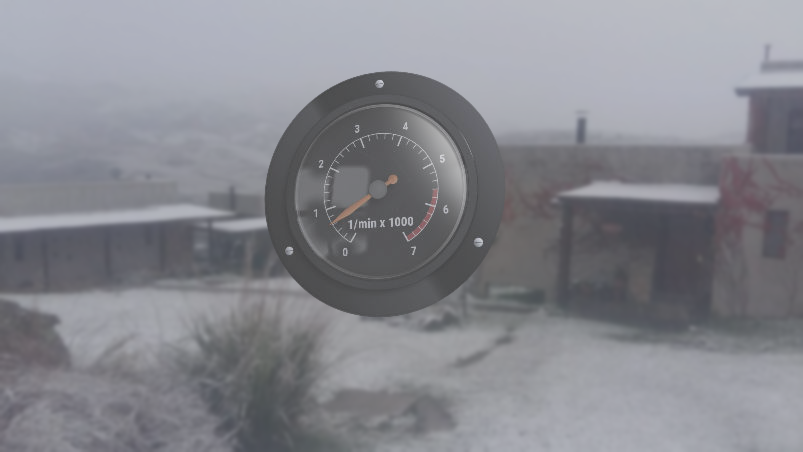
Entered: 600 rpm
